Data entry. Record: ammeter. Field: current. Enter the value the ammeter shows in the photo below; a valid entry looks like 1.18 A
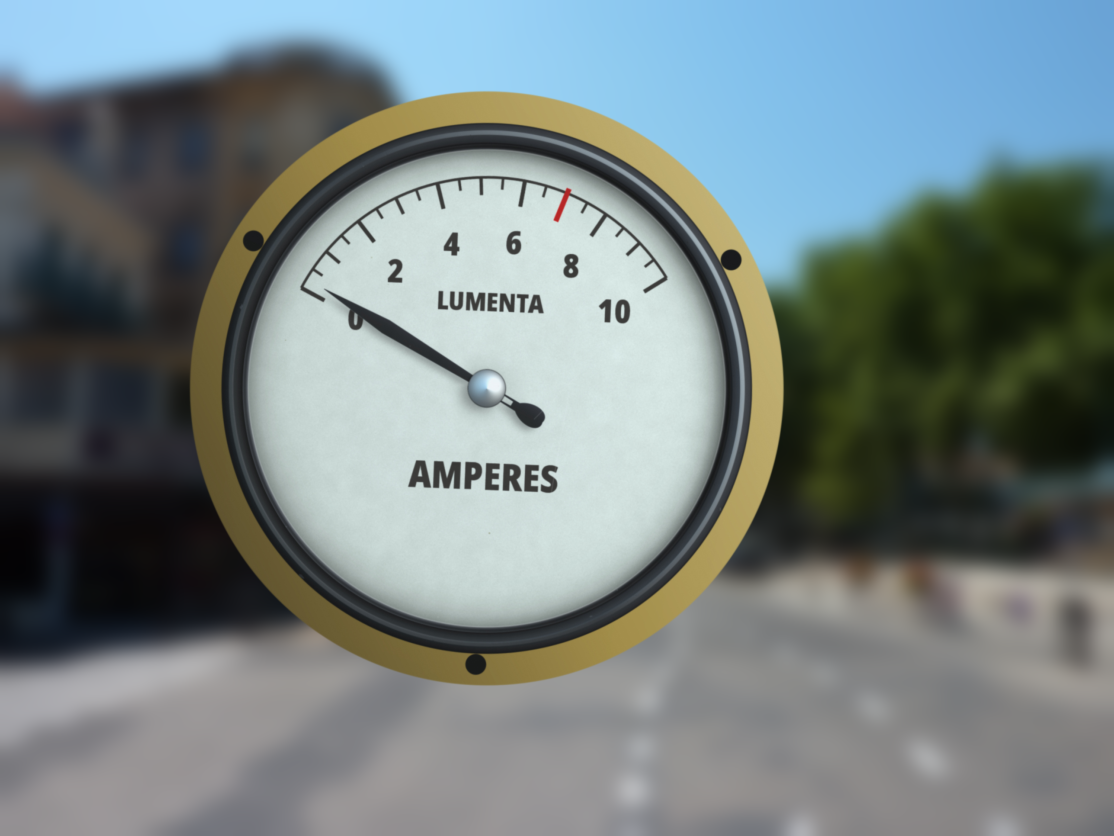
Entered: 0.25 A
